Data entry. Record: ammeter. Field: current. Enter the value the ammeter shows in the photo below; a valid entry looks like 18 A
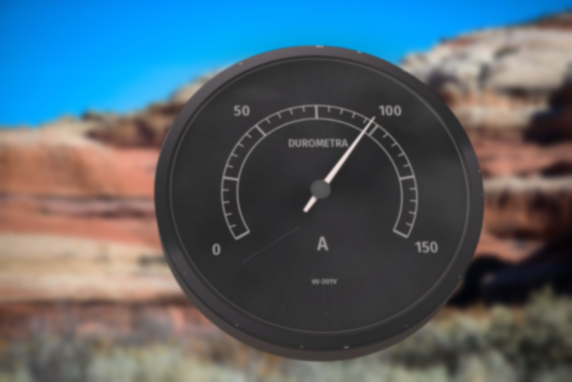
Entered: 97.5 A
